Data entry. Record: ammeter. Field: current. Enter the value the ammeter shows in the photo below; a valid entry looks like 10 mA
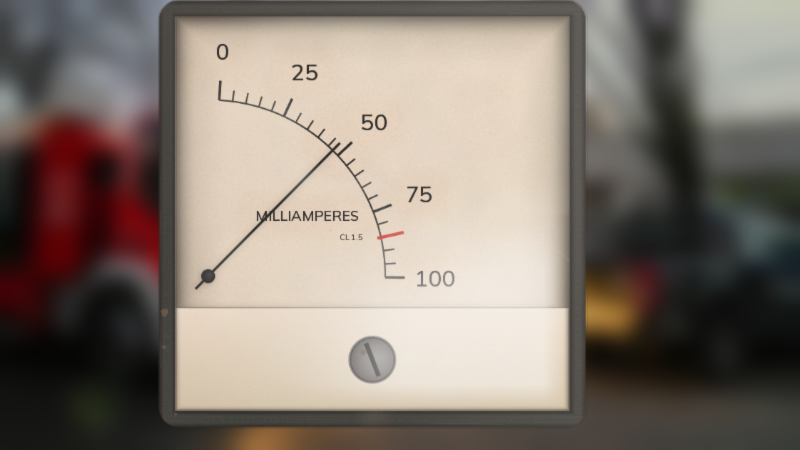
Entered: 47.5 mA
